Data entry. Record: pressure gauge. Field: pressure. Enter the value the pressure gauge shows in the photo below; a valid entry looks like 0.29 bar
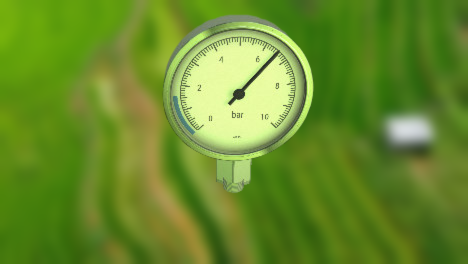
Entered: 6.5 bar
